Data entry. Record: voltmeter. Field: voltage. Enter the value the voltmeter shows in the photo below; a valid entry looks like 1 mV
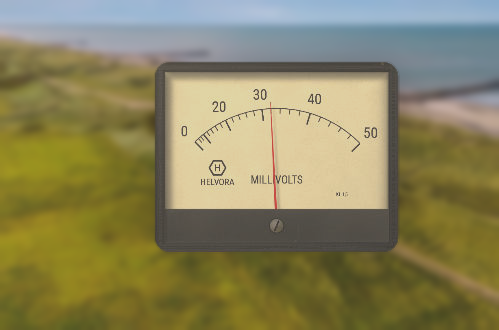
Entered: 32 mV
